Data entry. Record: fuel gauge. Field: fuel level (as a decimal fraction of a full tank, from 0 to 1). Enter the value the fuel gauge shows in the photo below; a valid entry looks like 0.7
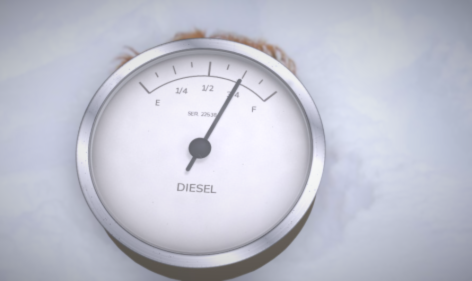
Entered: 0.75
